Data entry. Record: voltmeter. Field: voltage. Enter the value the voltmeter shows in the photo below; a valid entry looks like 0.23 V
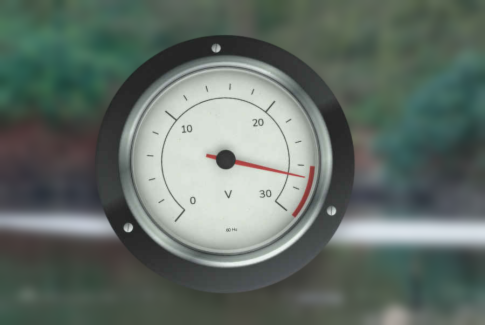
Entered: 27 V
